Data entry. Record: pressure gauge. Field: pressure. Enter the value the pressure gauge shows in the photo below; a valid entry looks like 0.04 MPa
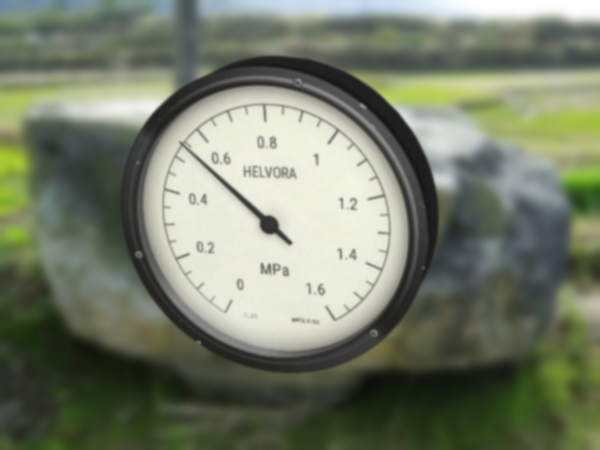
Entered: 0.55 MPa
